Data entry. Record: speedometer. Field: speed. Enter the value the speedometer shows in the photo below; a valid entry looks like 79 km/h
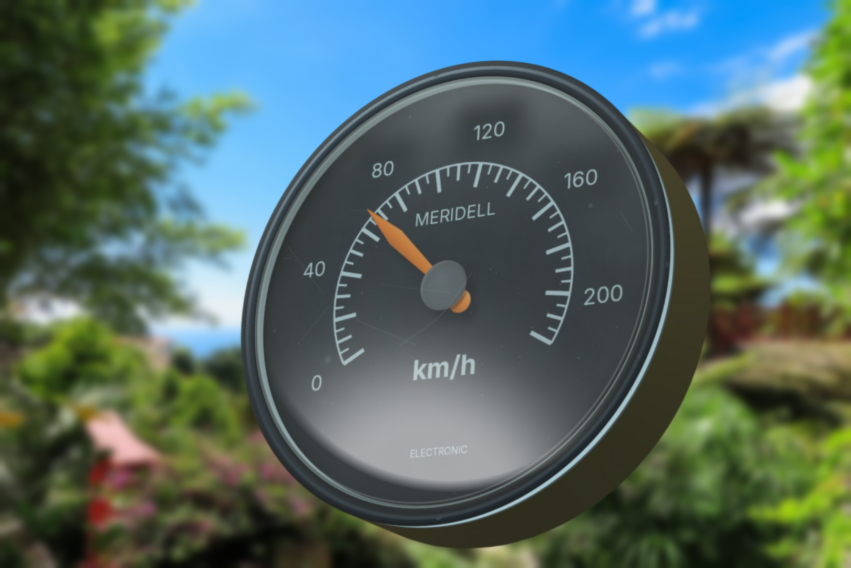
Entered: 67.5 km/h
